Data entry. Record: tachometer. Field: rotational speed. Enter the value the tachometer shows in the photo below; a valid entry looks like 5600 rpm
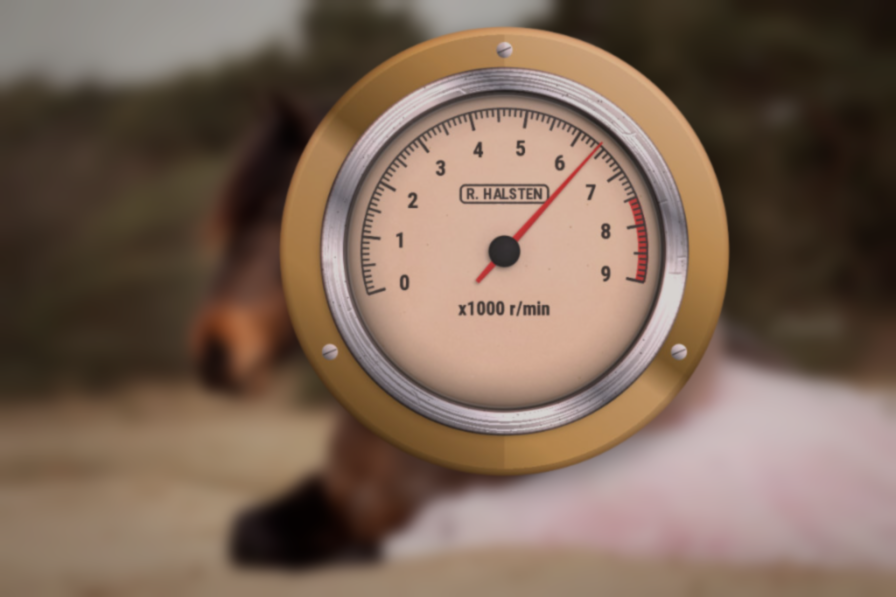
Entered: 6400 rpm
